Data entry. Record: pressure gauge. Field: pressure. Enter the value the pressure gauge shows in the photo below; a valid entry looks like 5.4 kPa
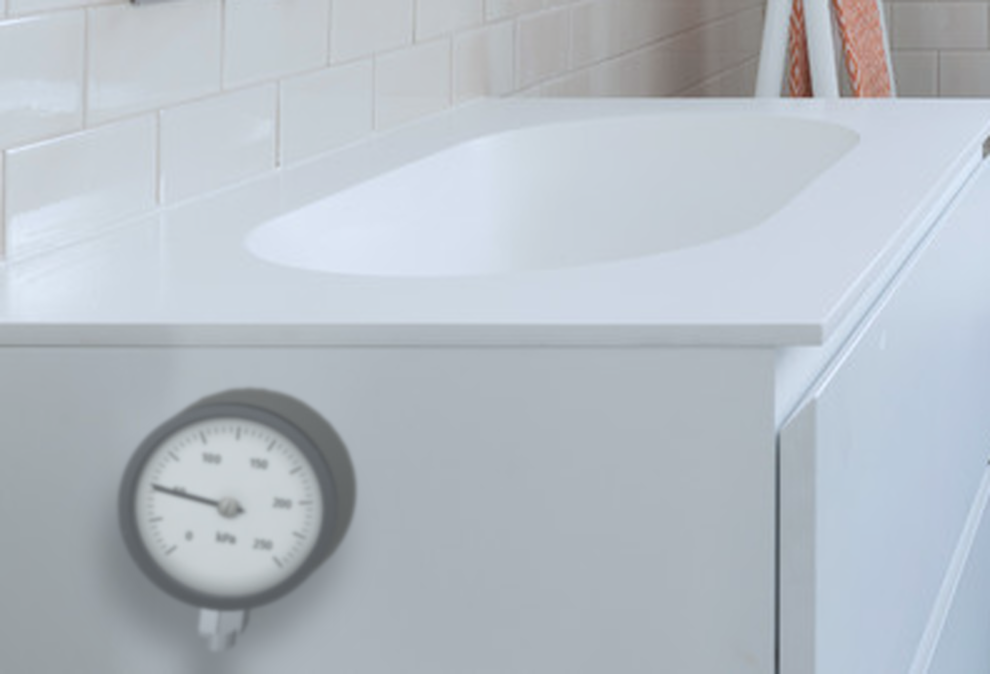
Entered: 50 kPa
